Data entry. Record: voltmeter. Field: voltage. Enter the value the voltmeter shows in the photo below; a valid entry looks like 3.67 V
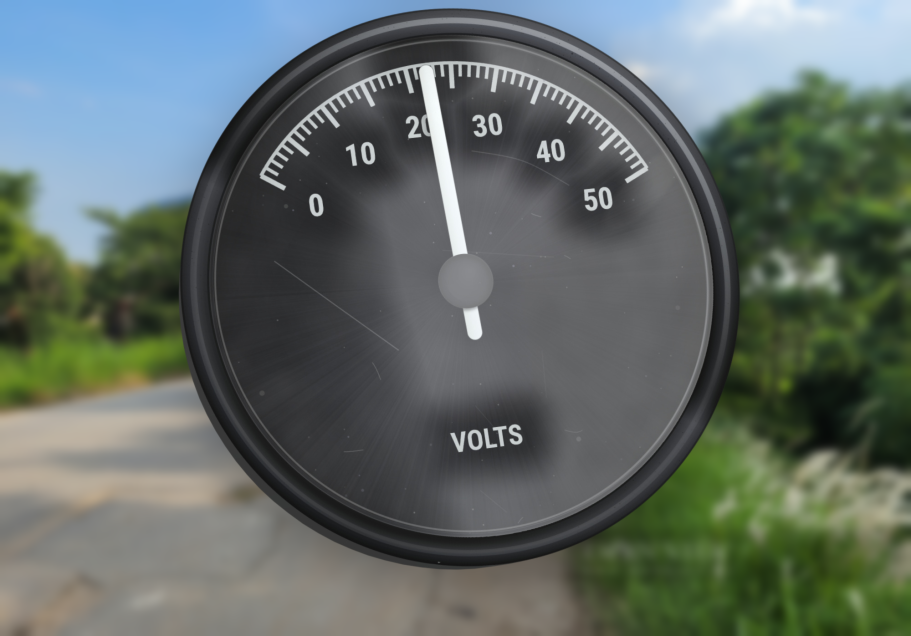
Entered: 22 V
